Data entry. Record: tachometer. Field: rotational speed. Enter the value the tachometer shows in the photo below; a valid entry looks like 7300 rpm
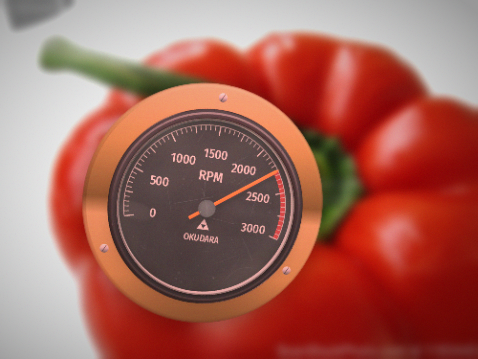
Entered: 2250 rpm
